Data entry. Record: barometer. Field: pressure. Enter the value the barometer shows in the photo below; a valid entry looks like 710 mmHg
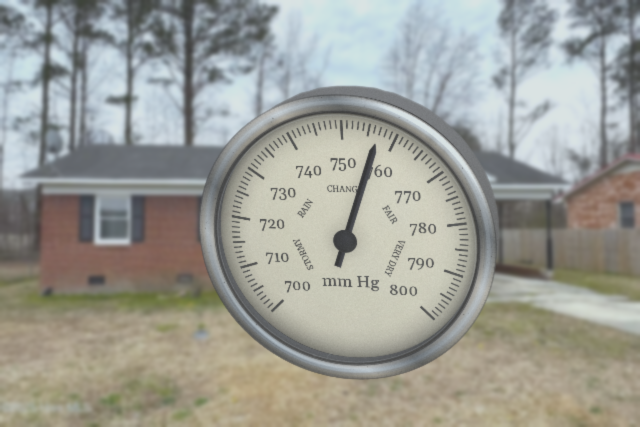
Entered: 757 mmHg
